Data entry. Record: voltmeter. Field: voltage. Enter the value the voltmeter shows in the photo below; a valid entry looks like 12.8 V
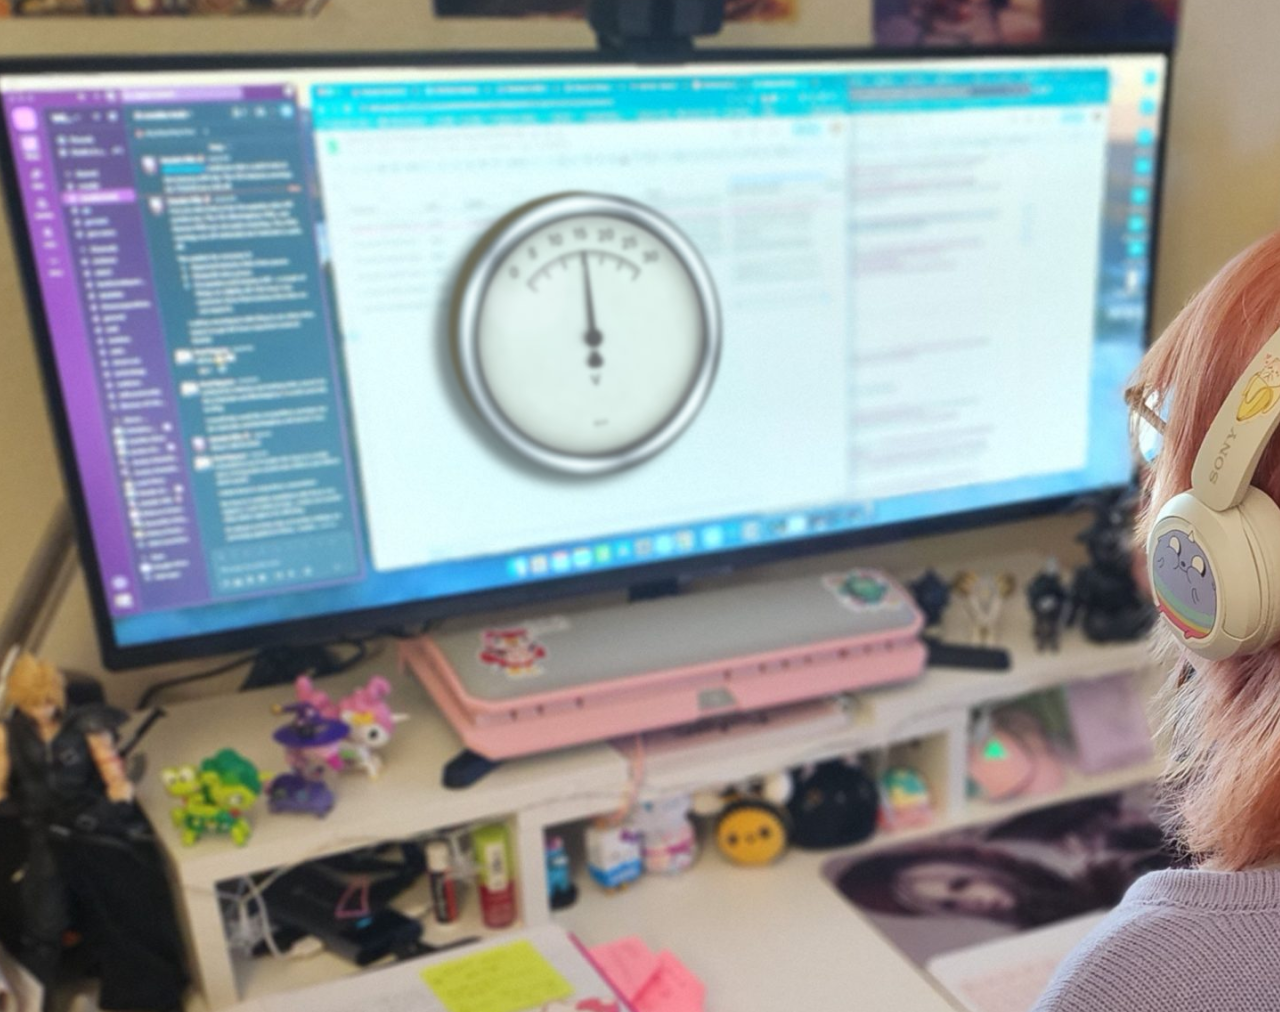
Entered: 15 V
